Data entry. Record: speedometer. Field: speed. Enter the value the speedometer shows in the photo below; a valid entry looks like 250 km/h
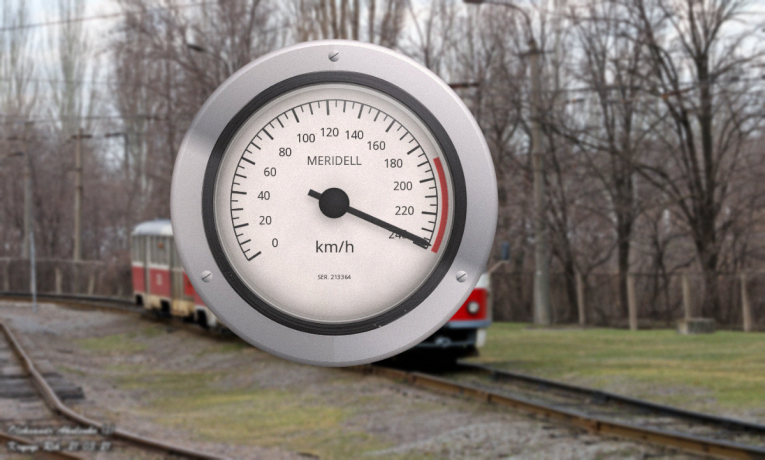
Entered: 237.5 km/h
